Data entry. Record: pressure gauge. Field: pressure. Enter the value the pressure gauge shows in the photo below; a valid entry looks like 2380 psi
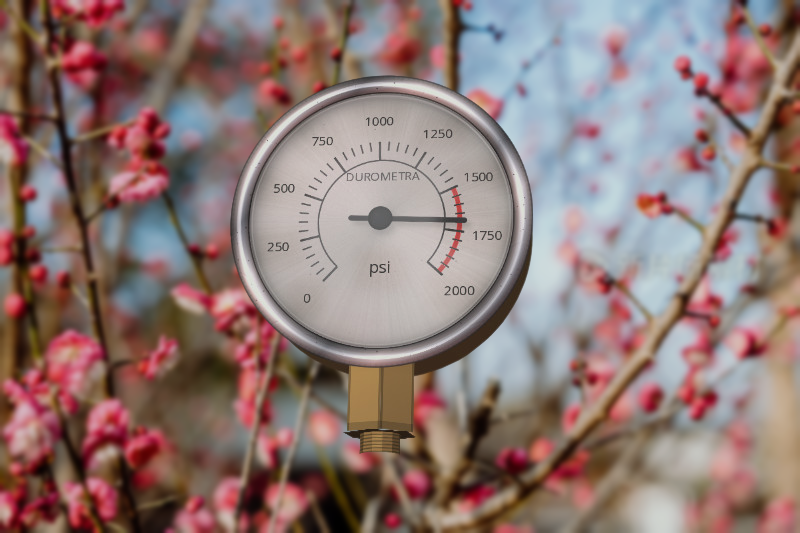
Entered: 1700 psi
